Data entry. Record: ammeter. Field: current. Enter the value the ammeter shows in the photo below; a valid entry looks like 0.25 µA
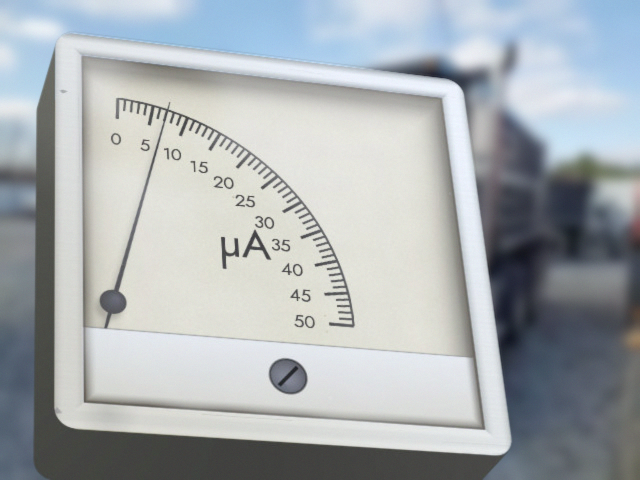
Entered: 7 µA
